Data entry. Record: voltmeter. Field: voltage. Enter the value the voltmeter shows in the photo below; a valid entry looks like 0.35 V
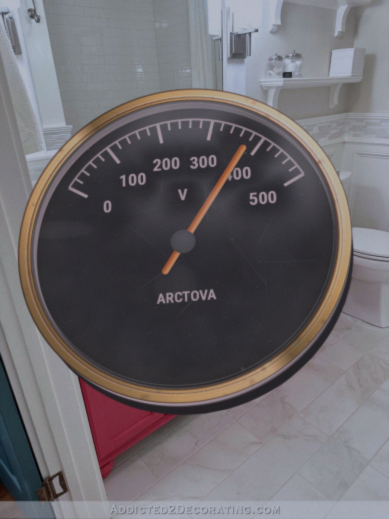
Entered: 380 V
